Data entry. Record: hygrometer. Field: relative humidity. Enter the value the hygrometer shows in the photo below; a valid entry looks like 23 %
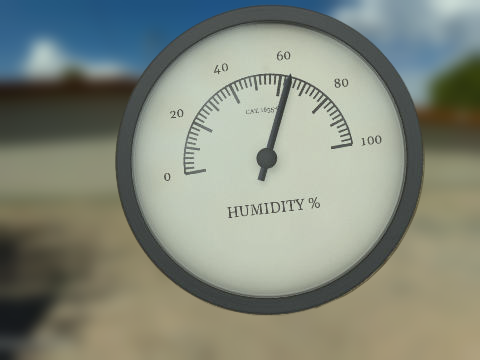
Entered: 64 %
